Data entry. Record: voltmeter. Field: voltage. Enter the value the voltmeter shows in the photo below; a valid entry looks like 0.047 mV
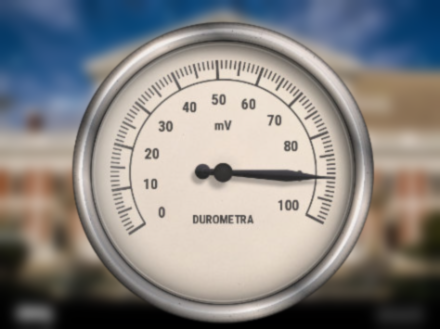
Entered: 90 mV
